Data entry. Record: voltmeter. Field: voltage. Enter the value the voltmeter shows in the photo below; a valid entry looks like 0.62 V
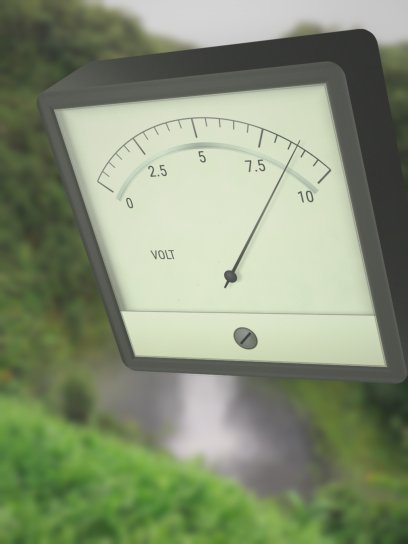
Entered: 8.75 V
